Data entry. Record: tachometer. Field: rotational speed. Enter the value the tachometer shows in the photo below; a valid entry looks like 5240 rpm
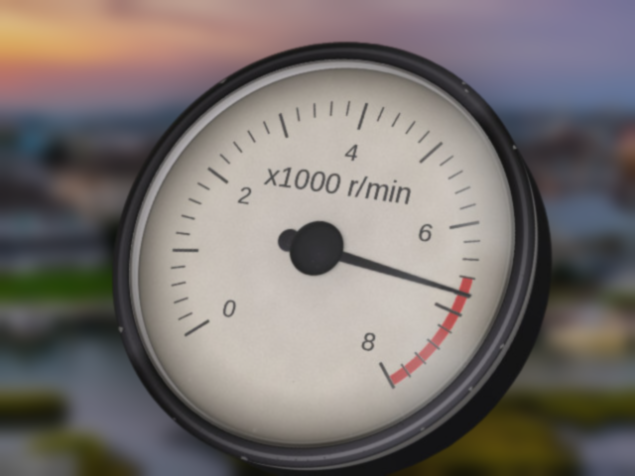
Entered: 6800 rpm
